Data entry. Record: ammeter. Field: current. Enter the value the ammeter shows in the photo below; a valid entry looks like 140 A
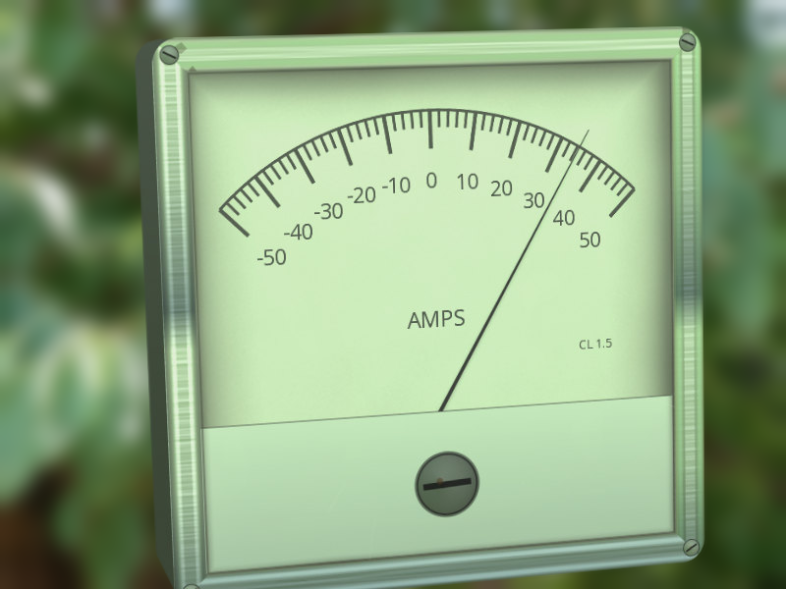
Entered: 34 A
